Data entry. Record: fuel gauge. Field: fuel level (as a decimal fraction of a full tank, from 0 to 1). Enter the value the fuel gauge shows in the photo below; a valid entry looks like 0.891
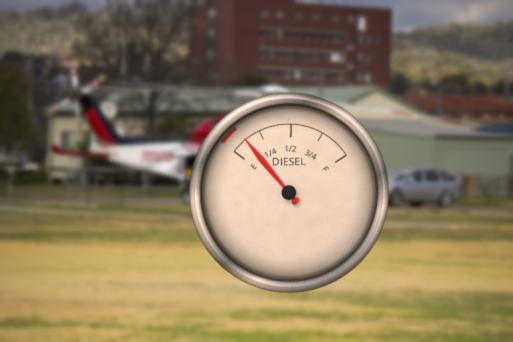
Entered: 0.125
